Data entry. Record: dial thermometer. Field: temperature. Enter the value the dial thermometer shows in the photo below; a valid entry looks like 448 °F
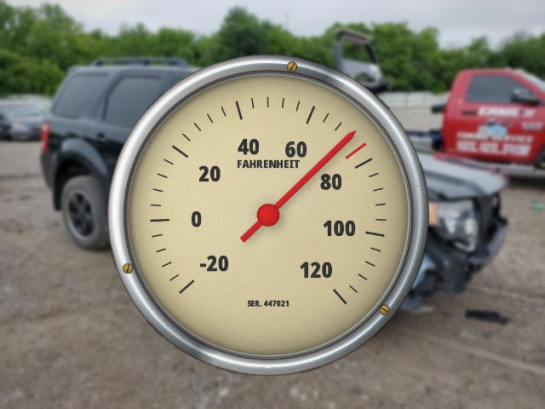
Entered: 72 °F
